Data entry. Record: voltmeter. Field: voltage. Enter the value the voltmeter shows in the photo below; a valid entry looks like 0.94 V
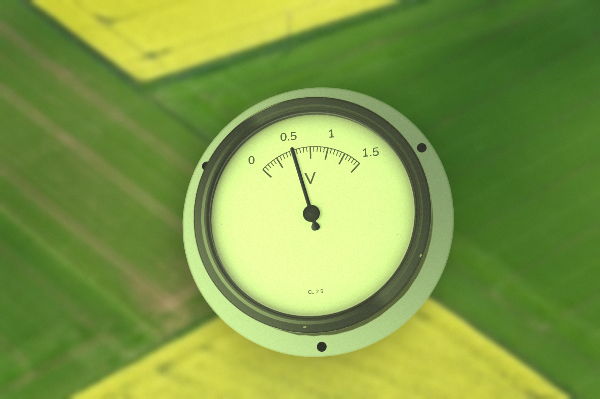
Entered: 0.5 V
